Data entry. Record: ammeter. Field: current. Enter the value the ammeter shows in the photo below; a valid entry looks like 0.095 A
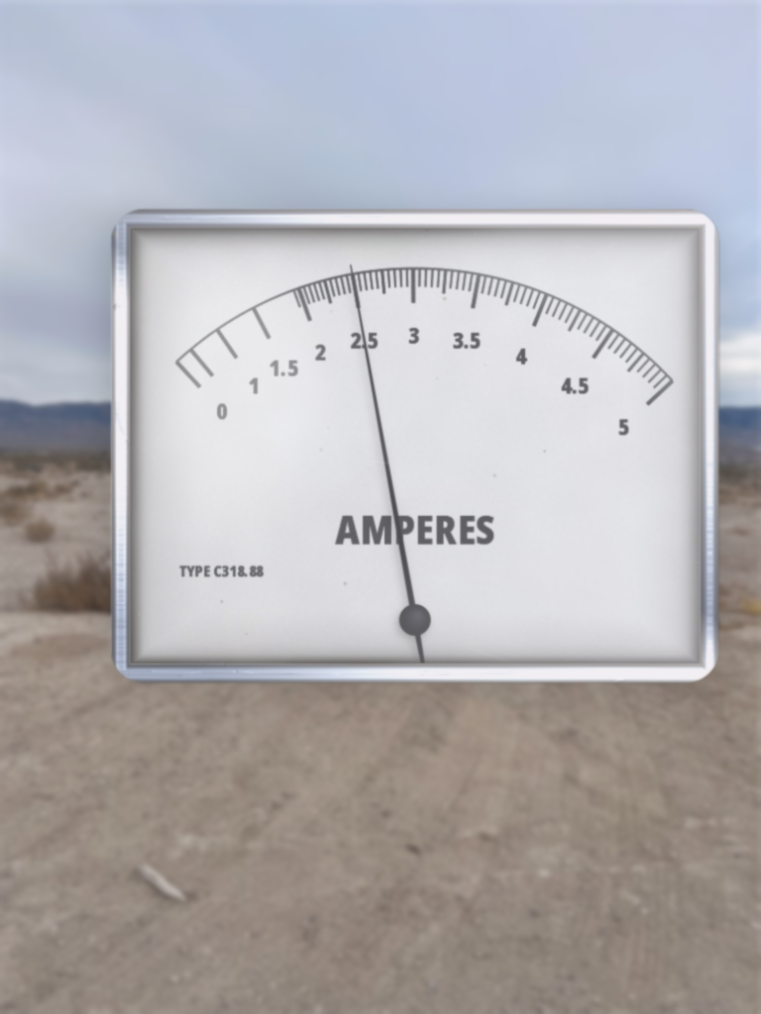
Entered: 2.5 A
